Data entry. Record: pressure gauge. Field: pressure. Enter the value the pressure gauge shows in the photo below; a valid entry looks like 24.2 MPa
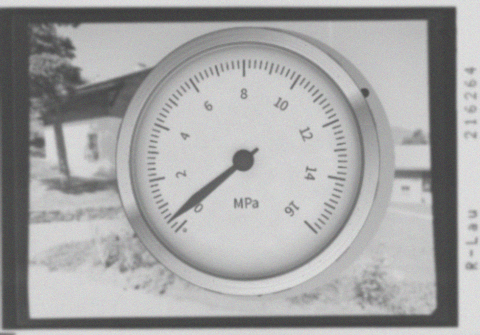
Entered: 0.4 MPa
